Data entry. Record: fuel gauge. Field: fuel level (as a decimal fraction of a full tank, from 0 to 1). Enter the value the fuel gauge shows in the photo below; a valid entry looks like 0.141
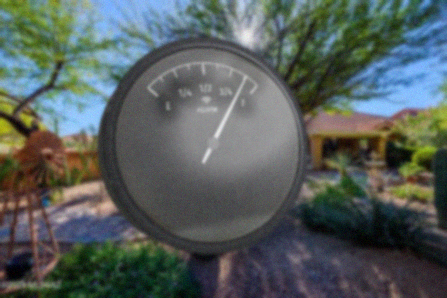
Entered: 0.875
